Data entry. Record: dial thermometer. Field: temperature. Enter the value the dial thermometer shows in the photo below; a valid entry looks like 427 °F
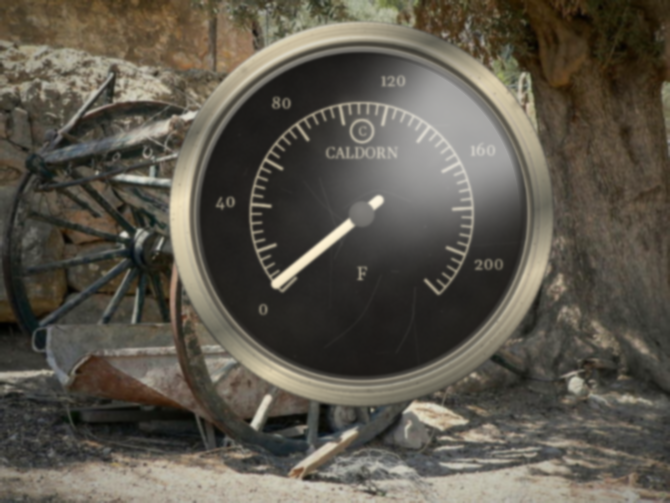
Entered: 4 °F
